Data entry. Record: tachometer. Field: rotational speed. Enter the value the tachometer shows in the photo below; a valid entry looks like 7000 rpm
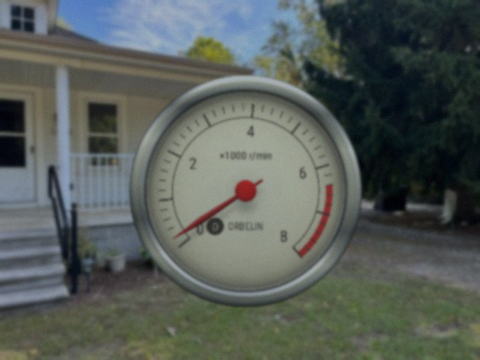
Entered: 200 rpm
